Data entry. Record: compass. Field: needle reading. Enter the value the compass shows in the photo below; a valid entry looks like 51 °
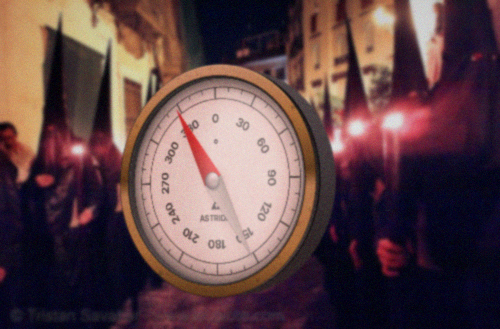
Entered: 330 °
